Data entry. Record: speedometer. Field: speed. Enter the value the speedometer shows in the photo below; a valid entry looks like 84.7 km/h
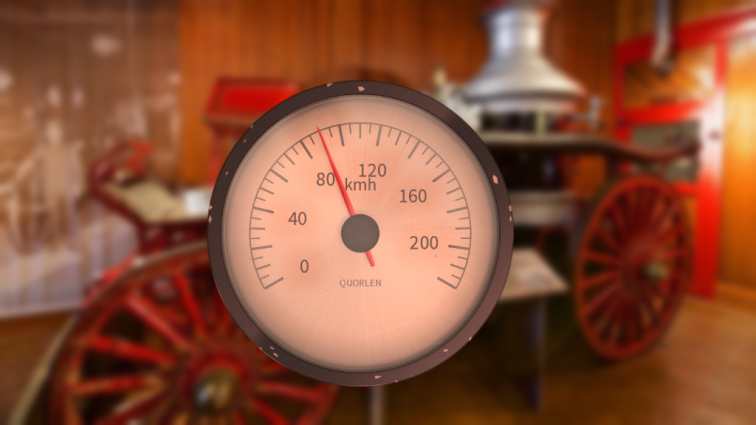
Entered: 90 km/h
